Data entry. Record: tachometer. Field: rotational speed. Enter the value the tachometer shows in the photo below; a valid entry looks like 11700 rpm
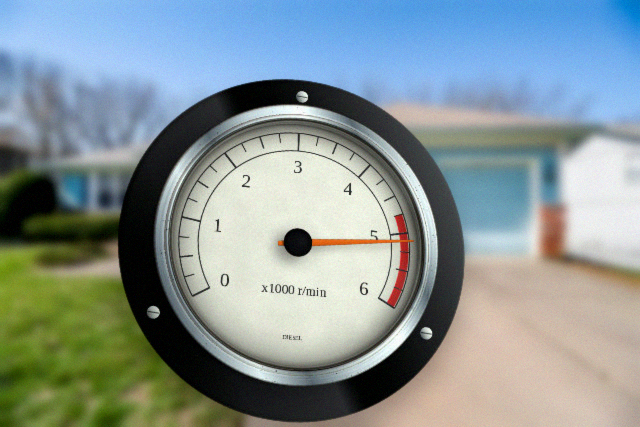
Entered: 5125 rpm
